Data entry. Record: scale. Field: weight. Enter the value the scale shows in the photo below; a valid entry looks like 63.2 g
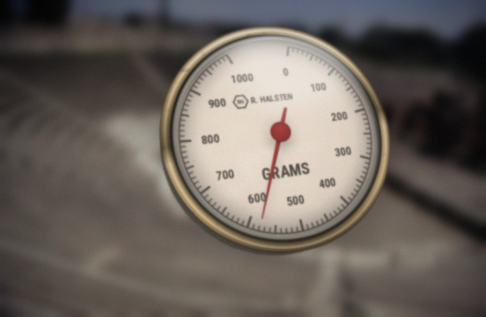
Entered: 580 g
